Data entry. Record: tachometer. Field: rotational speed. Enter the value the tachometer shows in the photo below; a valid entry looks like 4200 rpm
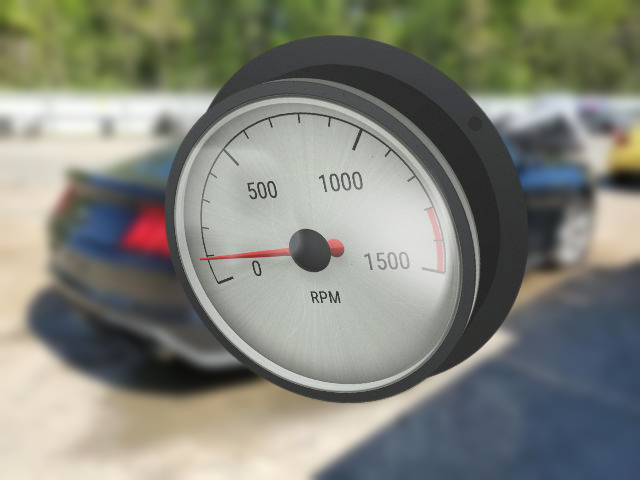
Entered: 100 rpm
